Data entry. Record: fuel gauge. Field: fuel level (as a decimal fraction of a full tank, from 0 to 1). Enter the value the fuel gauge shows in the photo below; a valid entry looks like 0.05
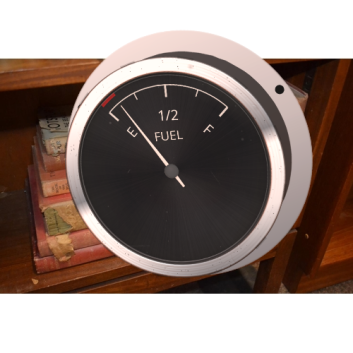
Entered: 0.125
